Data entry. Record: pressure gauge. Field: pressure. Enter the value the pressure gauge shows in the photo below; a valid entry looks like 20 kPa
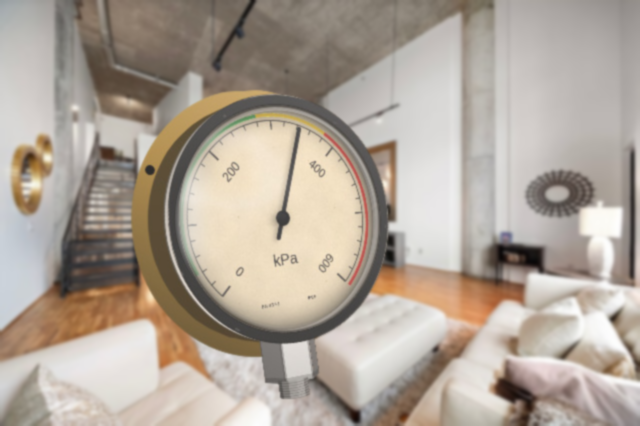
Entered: 340 kPa
